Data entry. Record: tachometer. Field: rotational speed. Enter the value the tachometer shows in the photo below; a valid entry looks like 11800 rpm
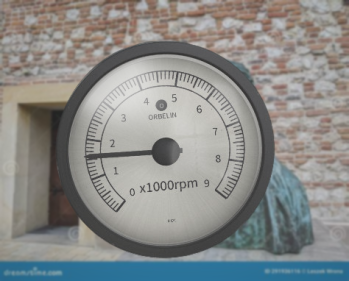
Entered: 1600 rpm
